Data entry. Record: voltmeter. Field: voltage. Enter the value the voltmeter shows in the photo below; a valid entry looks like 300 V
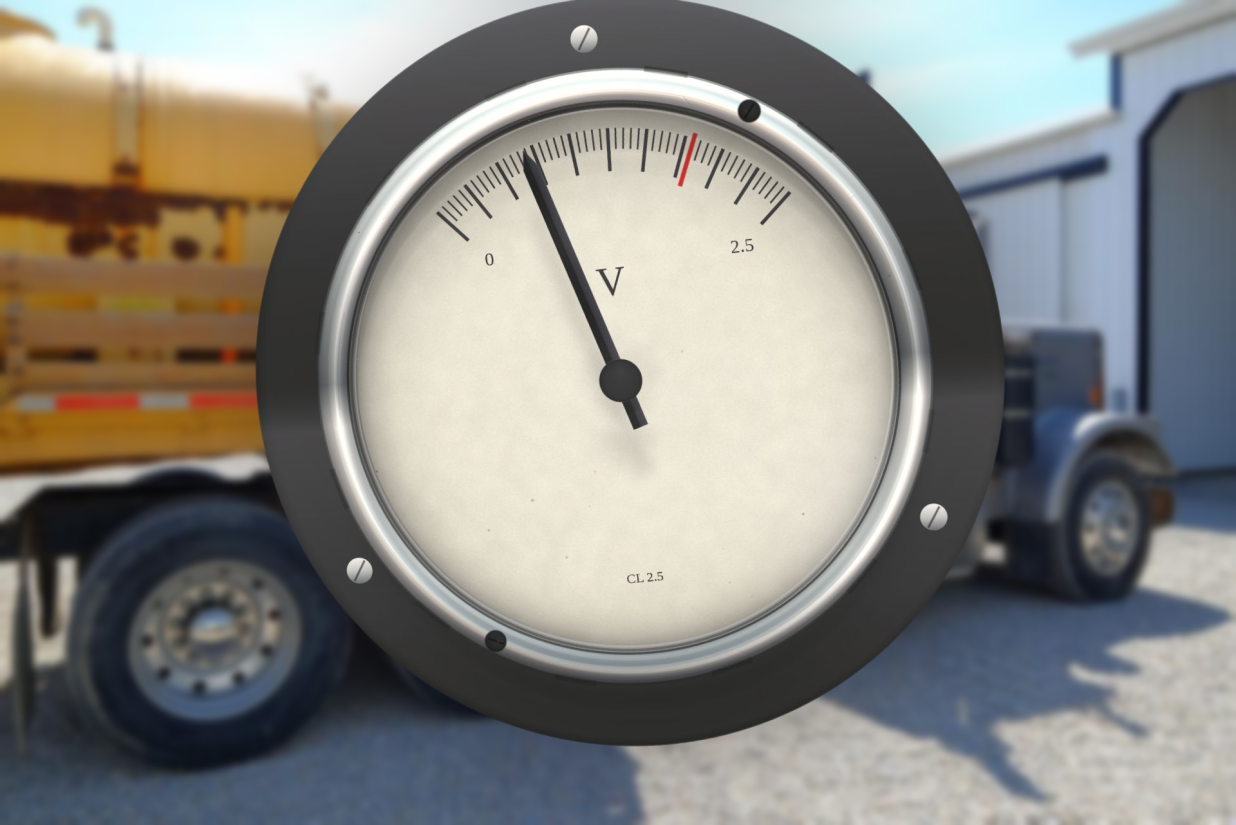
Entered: 0.7 V
